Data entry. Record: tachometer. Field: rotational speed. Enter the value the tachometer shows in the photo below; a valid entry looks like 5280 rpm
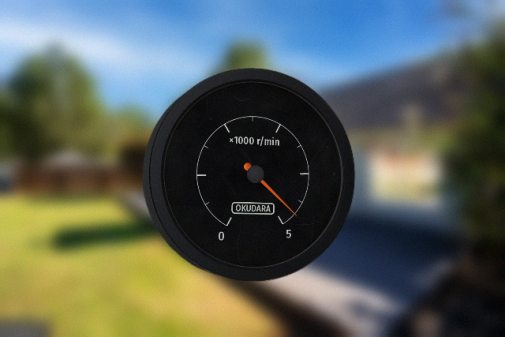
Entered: 4750 rpm
